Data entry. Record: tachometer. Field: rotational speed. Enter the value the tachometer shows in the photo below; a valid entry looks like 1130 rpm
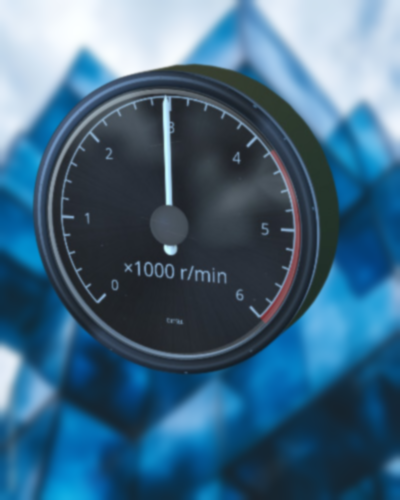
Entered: 3000 rpm
